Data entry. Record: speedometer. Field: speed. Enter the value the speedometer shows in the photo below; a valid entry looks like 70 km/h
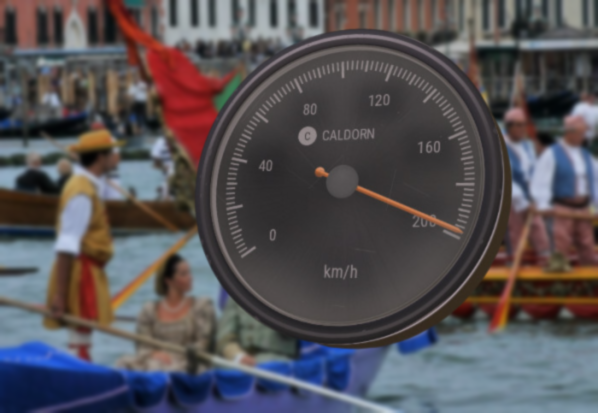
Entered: 198 km/h
